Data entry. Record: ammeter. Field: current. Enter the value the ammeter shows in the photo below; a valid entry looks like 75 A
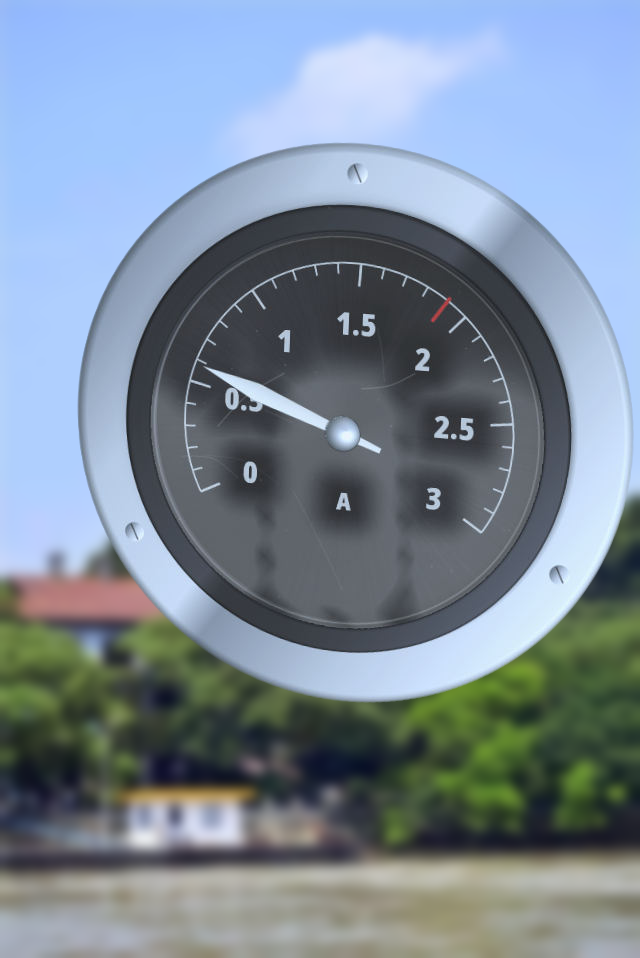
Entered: 0.6 A
